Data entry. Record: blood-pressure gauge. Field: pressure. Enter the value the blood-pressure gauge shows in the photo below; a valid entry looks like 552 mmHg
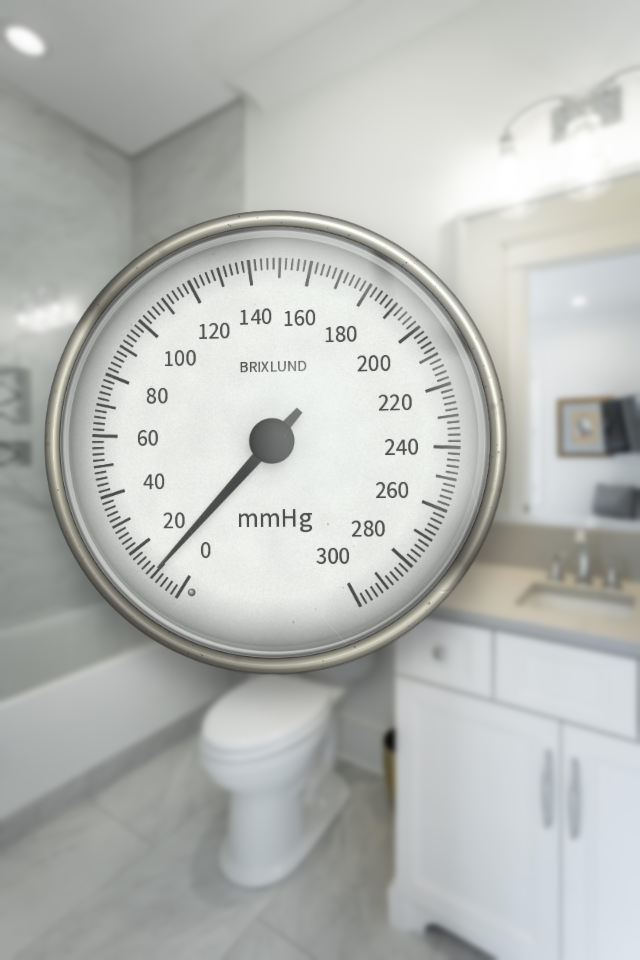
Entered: 10 mmHg
